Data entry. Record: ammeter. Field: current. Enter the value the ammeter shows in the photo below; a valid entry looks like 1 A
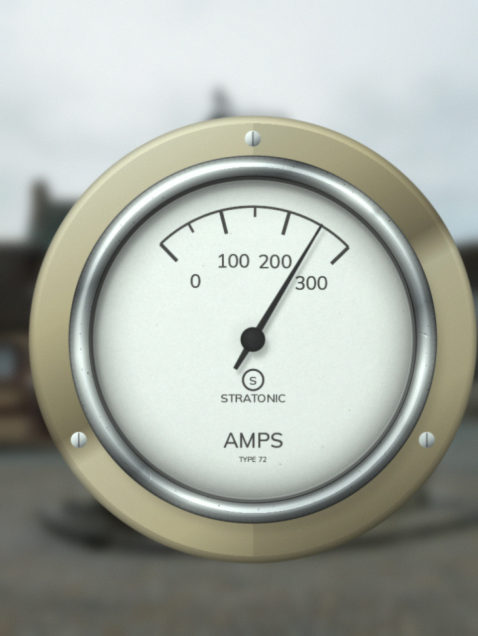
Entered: 250 A
